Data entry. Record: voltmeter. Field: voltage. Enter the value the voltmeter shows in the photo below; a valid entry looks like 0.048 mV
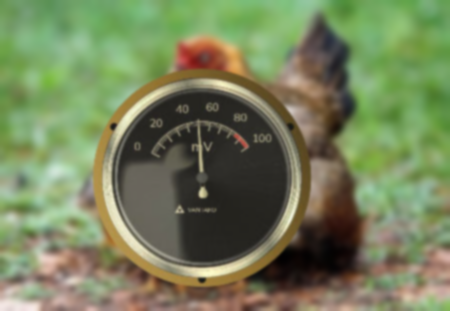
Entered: 50 mV
